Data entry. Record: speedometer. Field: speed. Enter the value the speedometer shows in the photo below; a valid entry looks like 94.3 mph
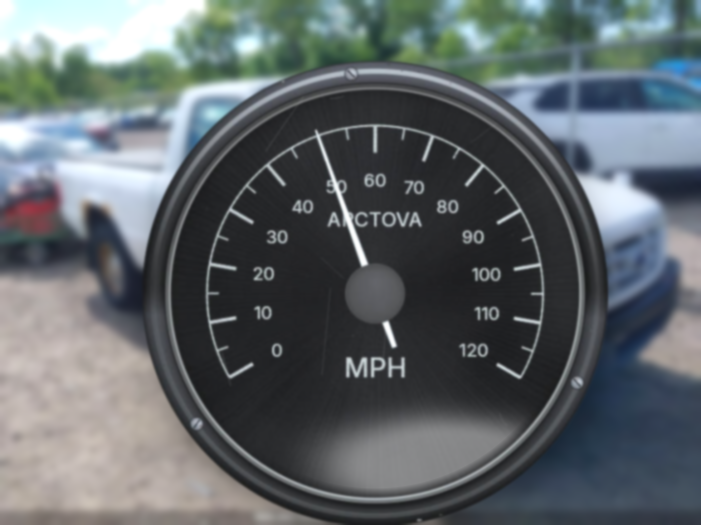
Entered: 50 mph
